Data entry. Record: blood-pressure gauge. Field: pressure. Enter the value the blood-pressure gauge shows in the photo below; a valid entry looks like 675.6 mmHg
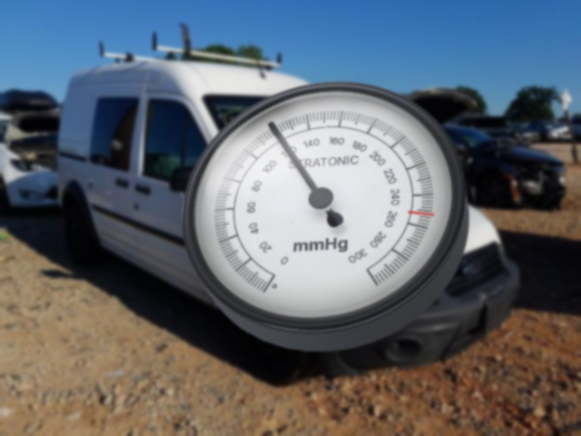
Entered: 120 mmHg
